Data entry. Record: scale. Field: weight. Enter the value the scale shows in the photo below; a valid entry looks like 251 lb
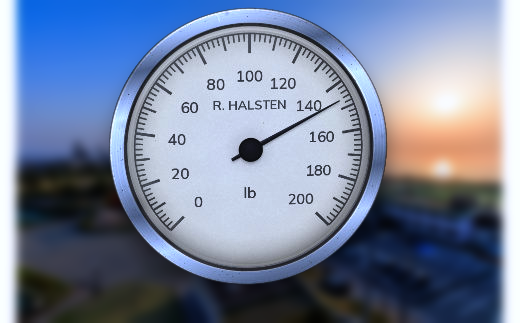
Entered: 146 lb
